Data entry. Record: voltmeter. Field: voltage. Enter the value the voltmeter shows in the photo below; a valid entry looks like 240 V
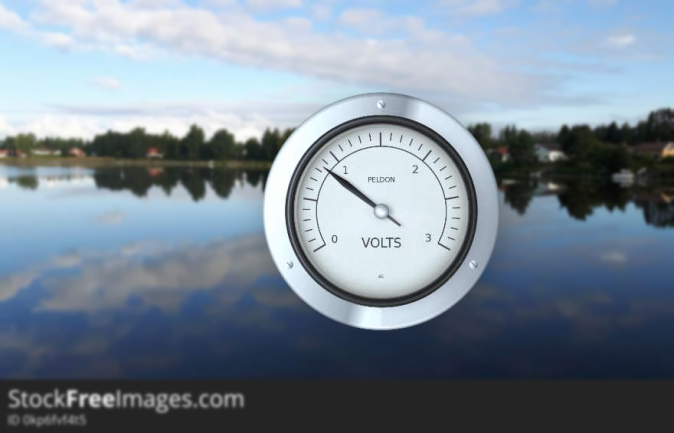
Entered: 0.85 V
